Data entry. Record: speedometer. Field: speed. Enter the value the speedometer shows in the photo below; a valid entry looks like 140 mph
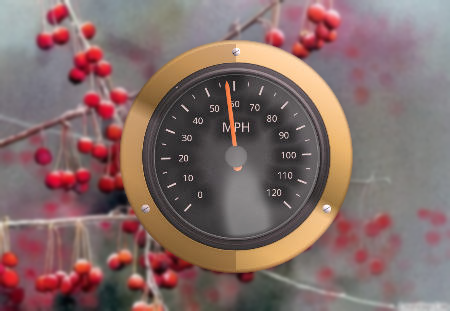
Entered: 57.5 mph
